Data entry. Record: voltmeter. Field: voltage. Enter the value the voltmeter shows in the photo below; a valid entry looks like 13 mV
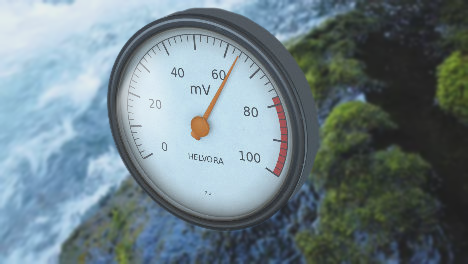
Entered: 64 mV
